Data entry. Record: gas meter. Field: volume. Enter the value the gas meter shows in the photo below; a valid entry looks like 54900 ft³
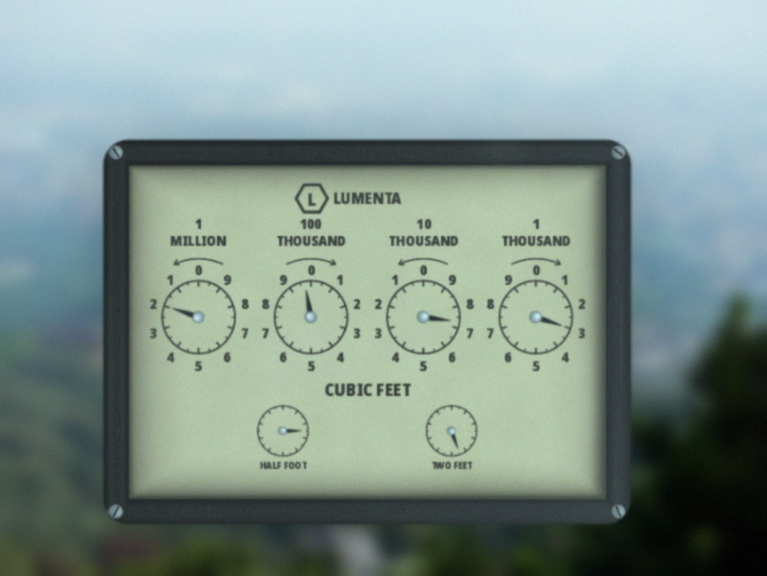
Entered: 197300 ft³
